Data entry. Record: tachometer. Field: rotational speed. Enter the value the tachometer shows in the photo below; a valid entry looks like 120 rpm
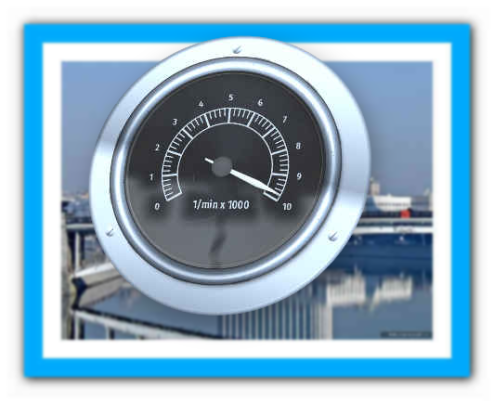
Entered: 9800 rpm
